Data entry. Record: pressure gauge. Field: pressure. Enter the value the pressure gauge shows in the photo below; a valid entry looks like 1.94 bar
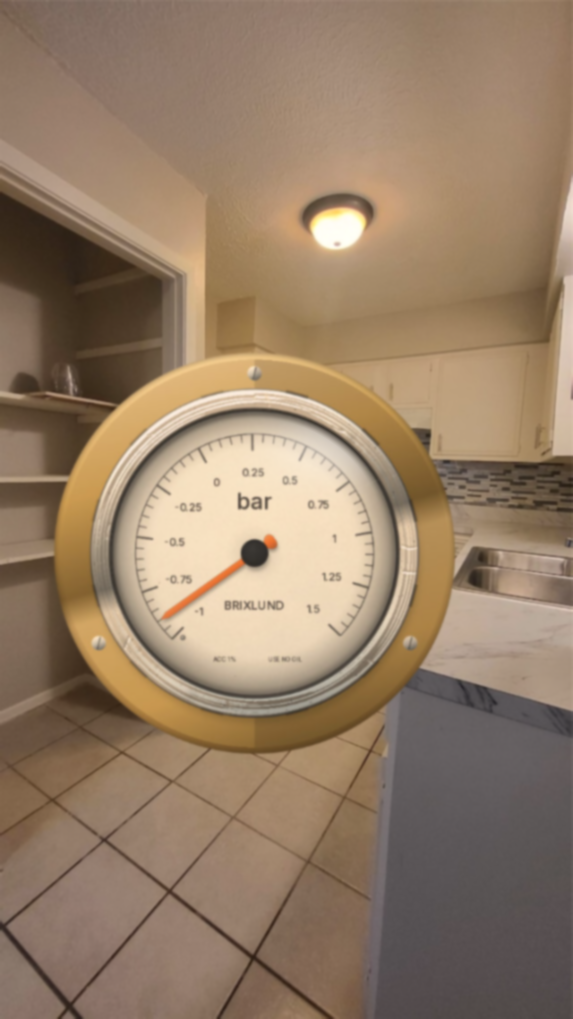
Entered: -0.9 bar
